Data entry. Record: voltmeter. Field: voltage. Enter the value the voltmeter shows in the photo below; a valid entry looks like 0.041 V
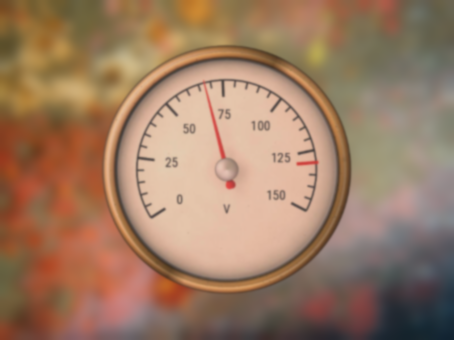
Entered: 67.5 V
